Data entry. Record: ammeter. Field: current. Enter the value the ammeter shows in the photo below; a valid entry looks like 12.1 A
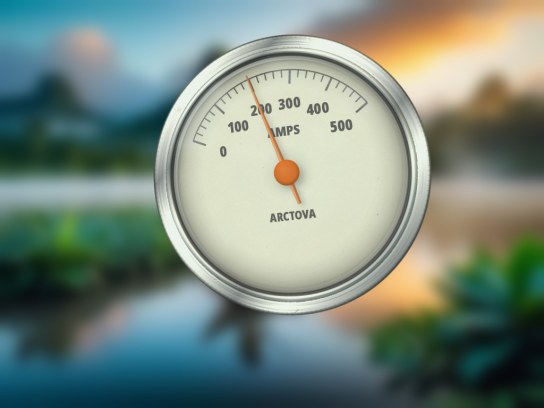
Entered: 200 A
